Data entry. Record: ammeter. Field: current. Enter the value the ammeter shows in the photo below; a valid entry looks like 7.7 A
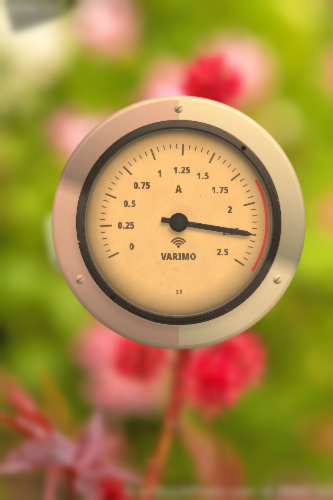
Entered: 2.25 A
